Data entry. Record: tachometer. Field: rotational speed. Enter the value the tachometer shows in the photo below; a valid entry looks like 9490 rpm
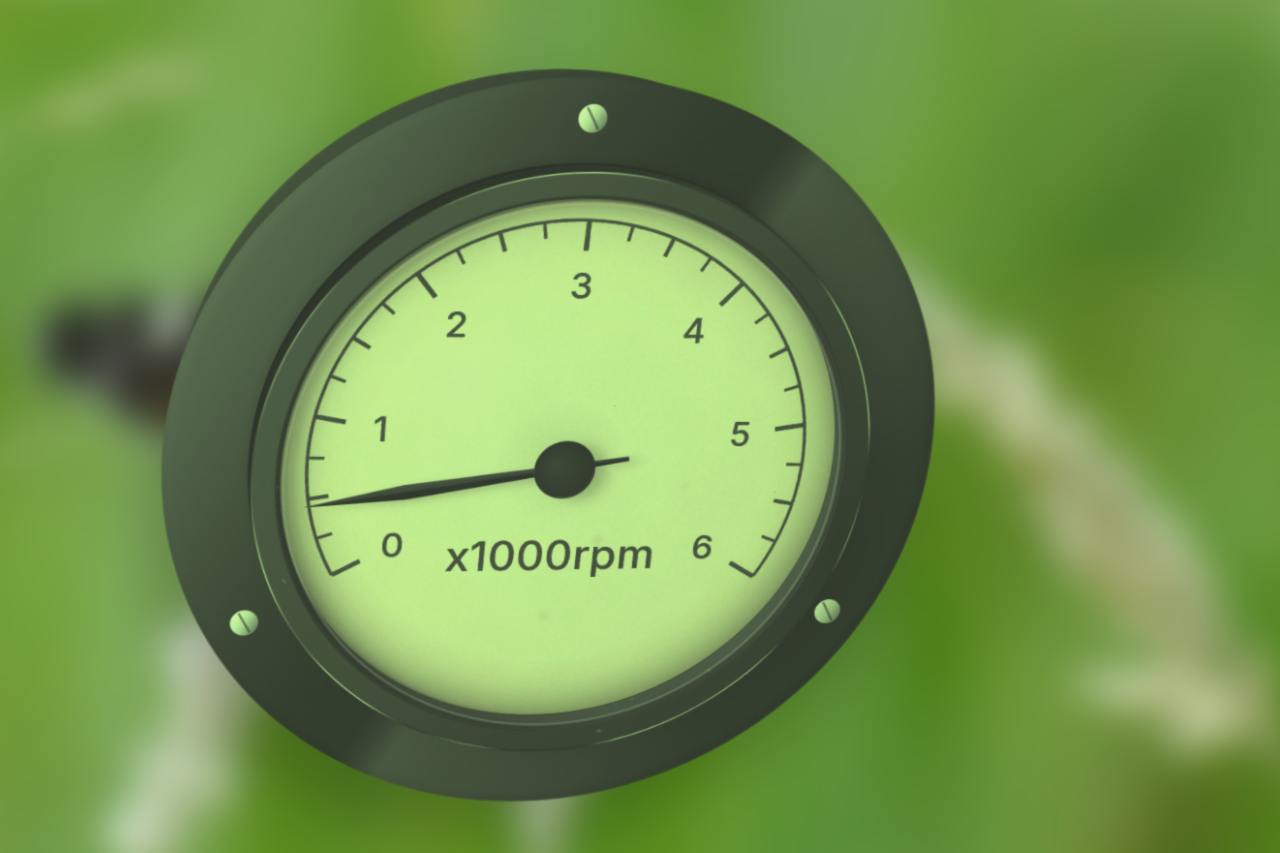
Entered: 500 rpm
